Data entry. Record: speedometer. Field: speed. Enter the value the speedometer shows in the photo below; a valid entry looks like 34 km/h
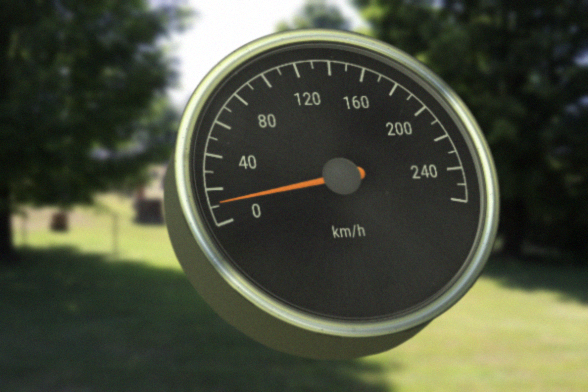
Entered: 10 km/h
